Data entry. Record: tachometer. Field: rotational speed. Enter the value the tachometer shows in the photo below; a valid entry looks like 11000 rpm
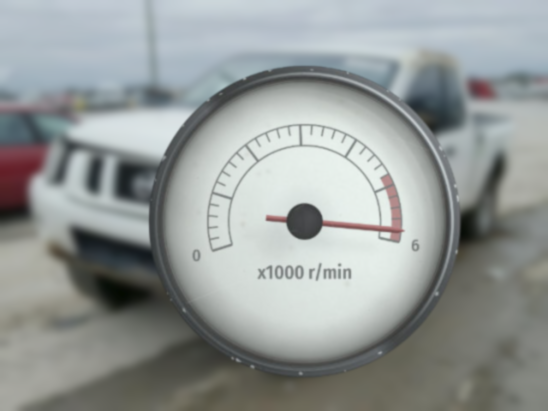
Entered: 5800 rpm
